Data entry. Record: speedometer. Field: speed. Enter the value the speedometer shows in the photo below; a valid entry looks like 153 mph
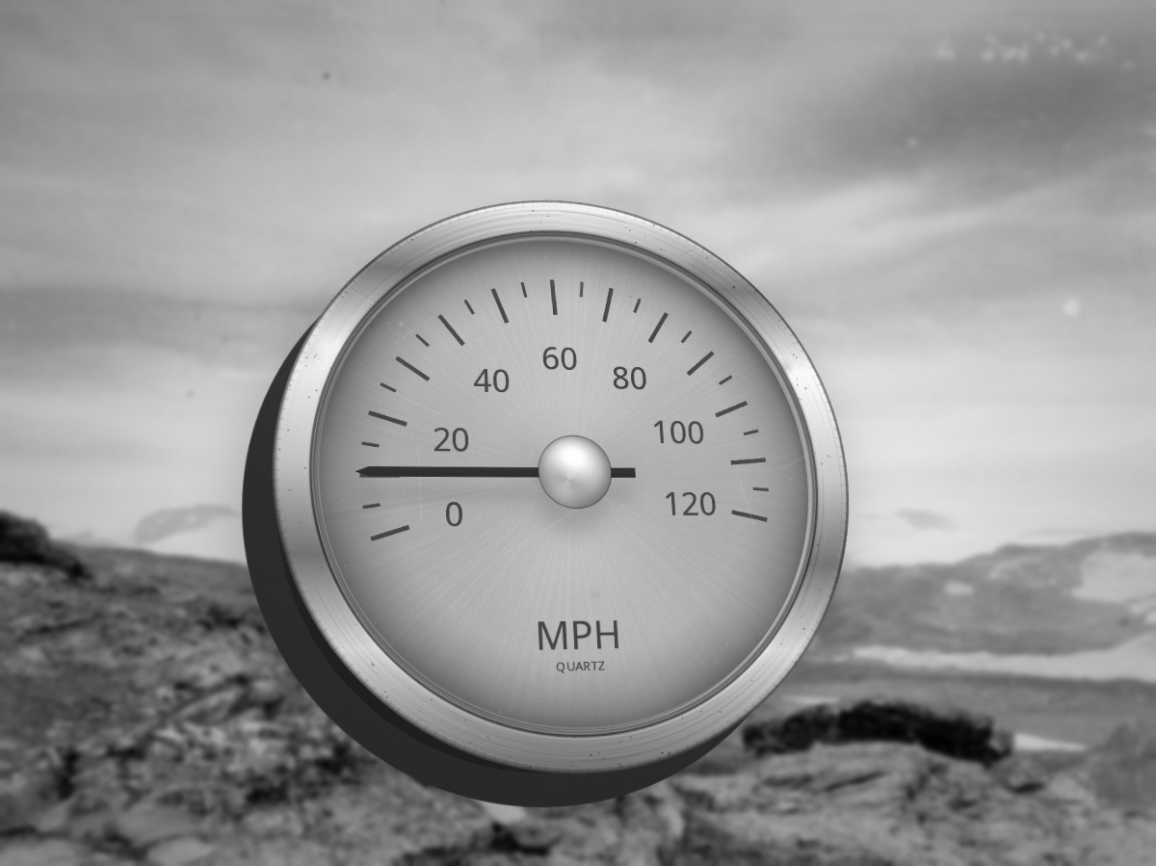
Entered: 10 mph
